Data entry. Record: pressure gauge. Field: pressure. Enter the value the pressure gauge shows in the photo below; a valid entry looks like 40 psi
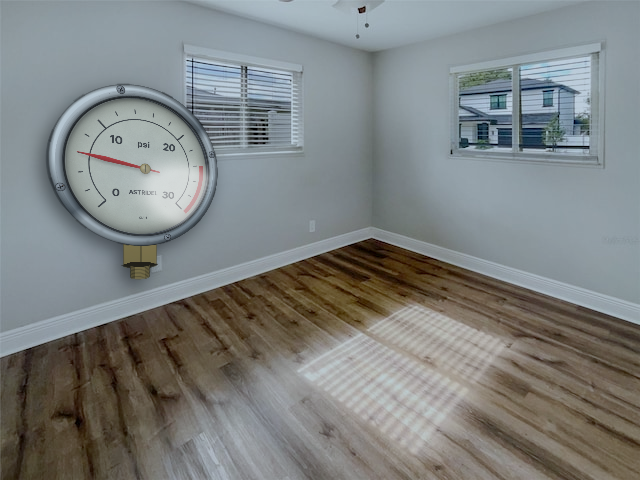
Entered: 6 psi
